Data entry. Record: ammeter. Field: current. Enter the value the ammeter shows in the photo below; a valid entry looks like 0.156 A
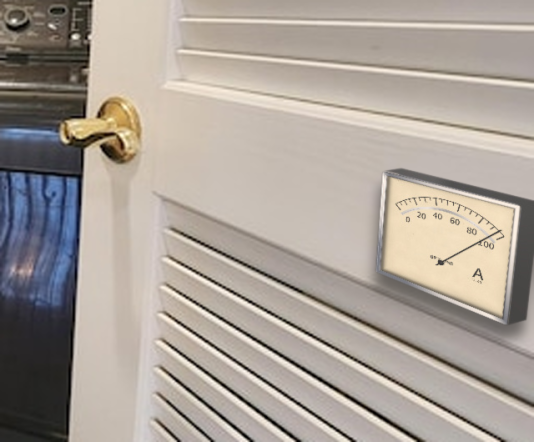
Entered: 95 A
